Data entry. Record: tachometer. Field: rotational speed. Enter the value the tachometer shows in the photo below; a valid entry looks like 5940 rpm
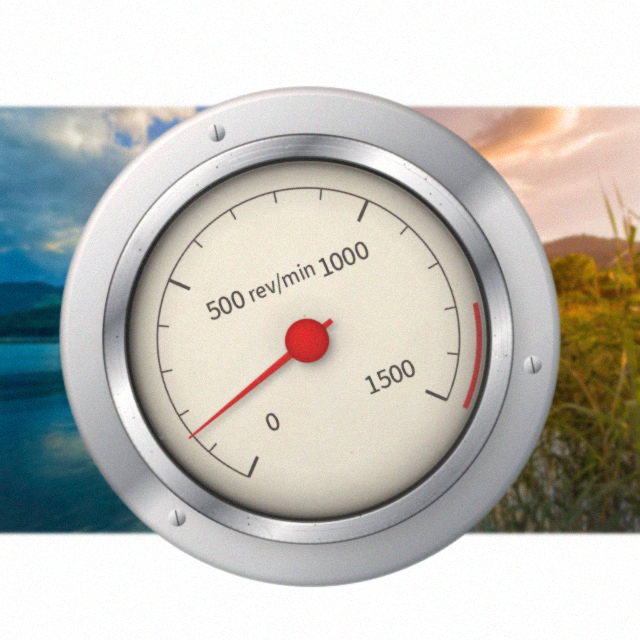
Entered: 150 rpm
